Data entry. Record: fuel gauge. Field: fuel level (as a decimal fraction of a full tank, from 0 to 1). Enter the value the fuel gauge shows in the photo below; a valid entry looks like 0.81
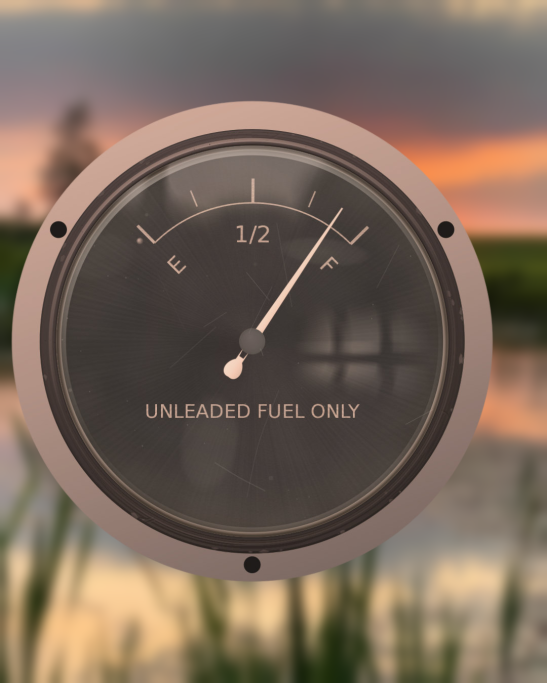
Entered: 0.875
